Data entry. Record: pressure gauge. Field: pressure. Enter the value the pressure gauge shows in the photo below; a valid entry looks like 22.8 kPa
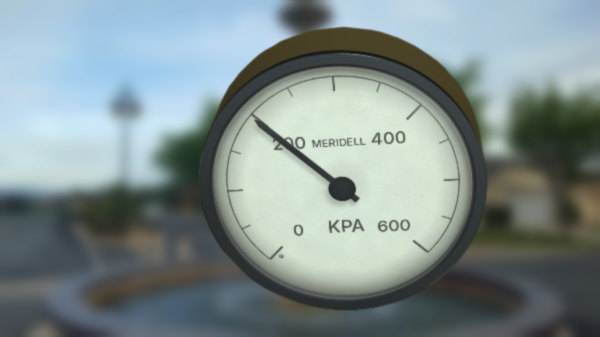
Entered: 200 kPa
